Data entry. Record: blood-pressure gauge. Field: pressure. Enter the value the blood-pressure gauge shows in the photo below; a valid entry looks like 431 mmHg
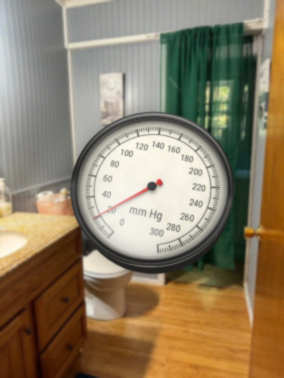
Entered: 20 mmHg
